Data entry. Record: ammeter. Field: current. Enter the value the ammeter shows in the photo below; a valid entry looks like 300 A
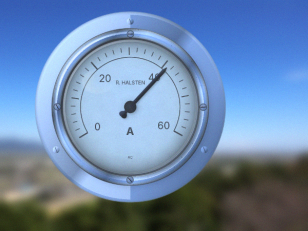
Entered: 41 A
